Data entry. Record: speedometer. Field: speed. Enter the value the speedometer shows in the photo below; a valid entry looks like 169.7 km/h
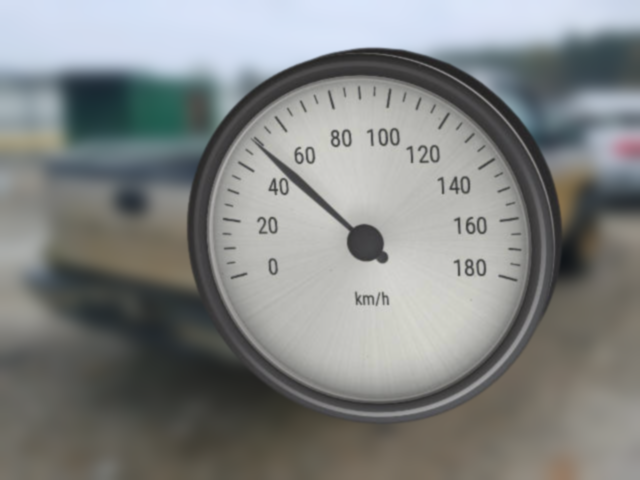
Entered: 50 km/h
